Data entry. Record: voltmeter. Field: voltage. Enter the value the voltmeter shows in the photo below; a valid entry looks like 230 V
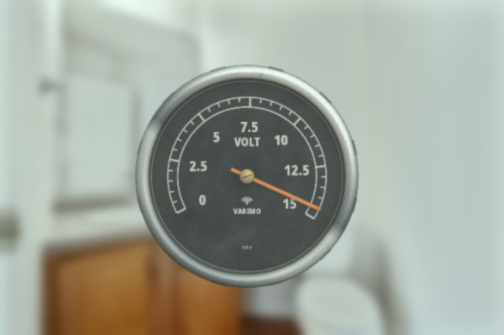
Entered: 14.5 V
